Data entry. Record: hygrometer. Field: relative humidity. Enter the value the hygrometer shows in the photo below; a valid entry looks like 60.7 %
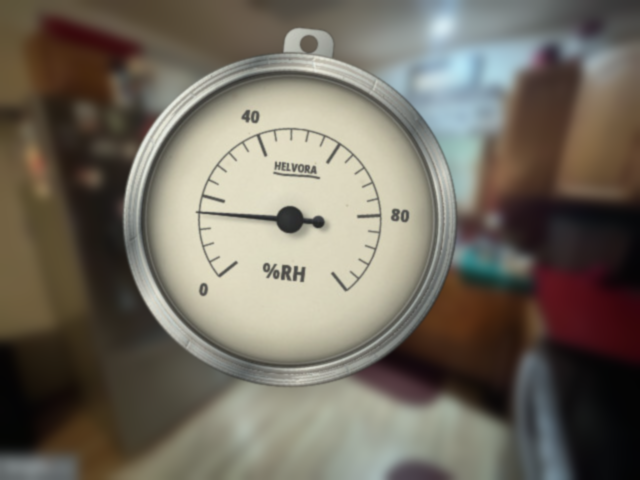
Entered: 16 %
